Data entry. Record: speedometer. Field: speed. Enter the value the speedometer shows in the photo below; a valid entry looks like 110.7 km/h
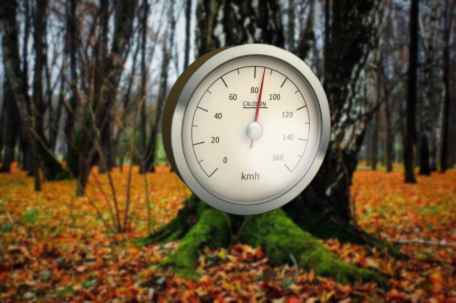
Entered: 85 km/h
